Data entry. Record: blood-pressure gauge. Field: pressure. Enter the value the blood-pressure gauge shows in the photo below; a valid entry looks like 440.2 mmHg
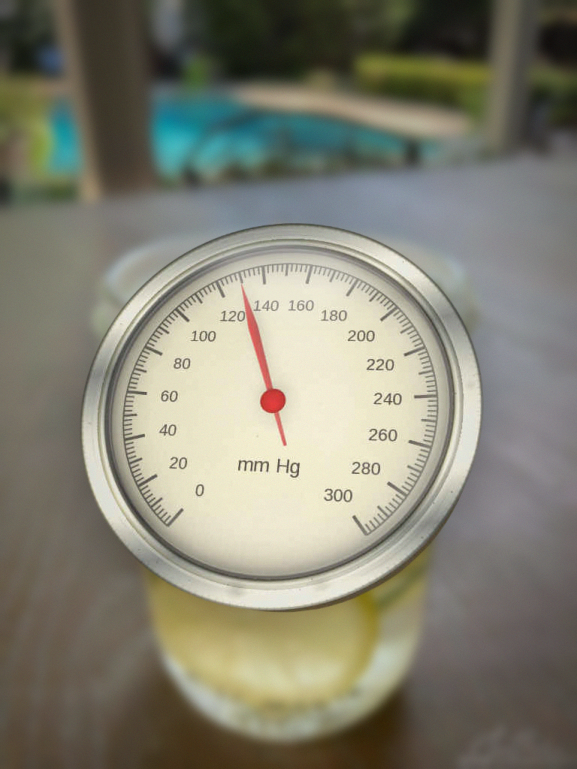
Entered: 130 mmHg
